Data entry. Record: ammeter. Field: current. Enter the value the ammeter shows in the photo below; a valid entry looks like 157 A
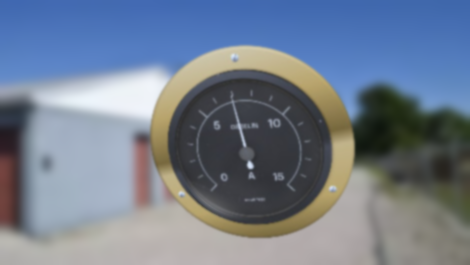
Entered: 7 A
